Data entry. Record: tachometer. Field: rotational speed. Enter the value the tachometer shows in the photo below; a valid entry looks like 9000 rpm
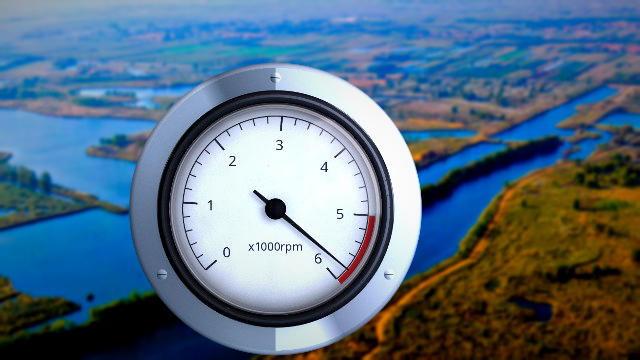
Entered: 5800 rpm
